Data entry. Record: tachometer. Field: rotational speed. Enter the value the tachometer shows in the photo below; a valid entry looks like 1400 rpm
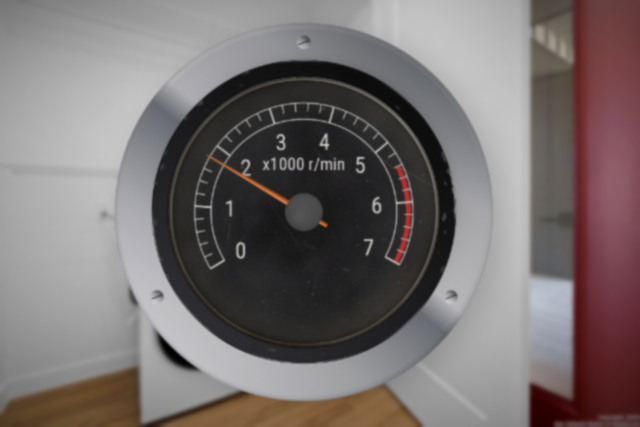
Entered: 1800 rpm
